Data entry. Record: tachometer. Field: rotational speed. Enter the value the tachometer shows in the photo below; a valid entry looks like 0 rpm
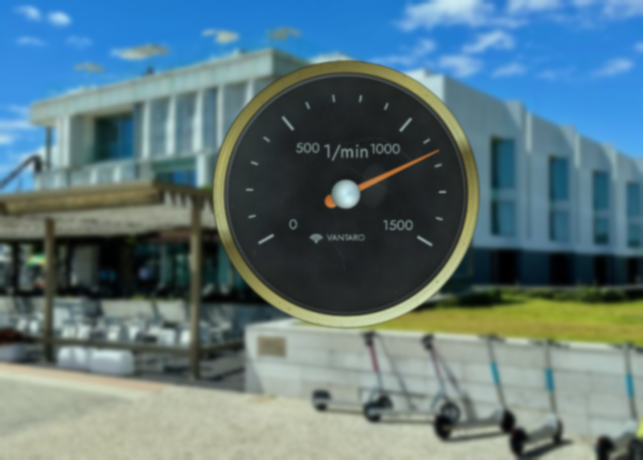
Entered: 1150 rpm
